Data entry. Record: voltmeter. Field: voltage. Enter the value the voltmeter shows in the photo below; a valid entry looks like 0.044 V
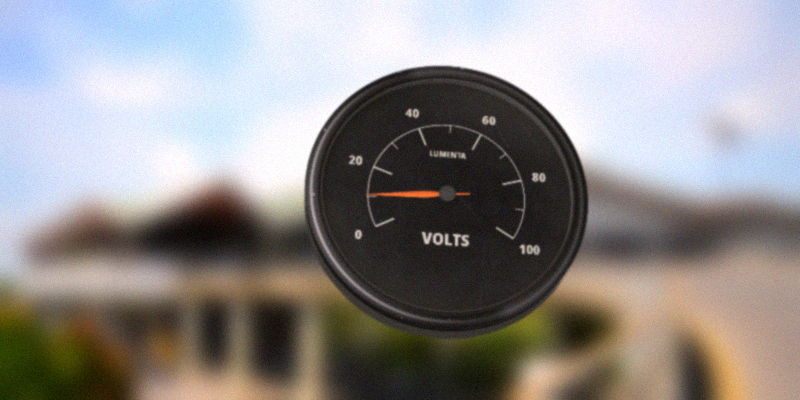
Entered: 10 V
